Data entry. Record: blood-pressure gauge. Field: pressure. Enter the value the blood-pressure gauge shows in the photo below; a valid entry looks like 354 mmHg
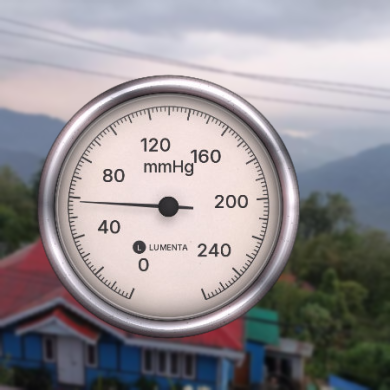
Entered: 58 mmHg
